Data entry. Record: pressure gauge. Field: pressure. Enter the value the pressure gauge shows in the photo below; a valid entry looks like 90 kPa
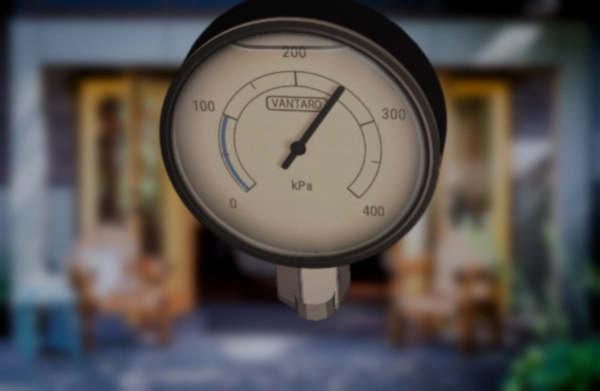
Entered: 250 kPa
